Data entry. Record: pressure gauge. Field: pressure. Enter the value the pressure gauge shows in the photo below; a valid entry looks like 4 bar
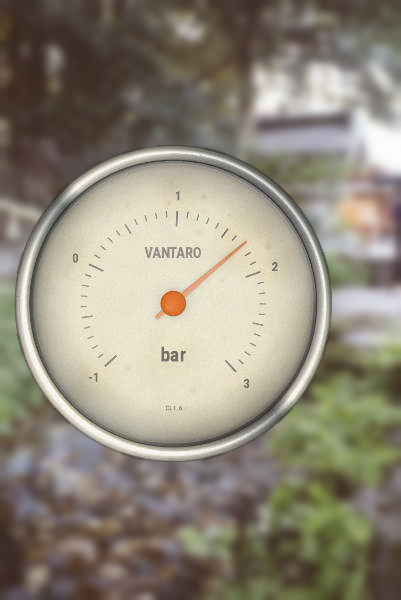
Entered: 1.7 bar
